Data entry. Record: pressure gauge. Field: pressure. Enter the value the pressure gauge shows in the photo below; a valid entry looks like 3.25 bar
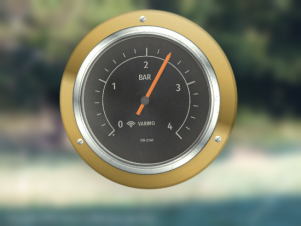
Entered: 2.4 bar
